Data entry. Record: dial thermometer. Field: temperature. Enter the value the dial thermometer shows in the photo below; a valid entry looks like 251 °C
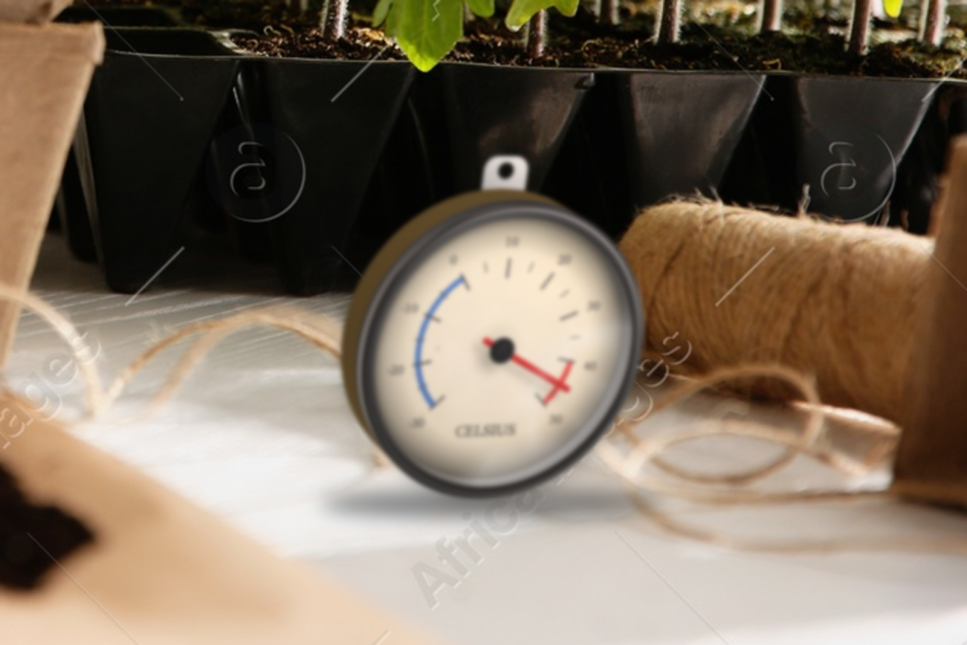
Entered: 45 °C
